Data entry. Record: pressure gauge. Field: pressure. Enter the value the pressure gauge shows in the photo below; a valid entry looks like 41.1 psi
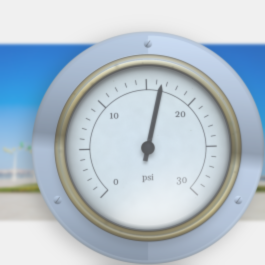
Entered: 16.5 psi
